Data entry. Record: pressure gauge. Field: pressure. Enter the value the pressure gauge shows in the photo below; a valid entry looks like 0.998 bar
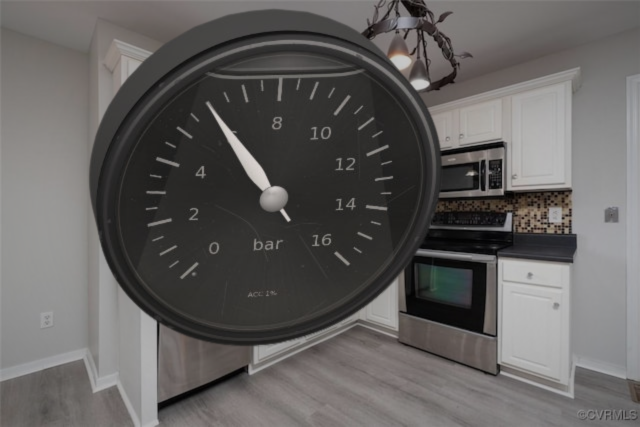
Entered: 6 bar
